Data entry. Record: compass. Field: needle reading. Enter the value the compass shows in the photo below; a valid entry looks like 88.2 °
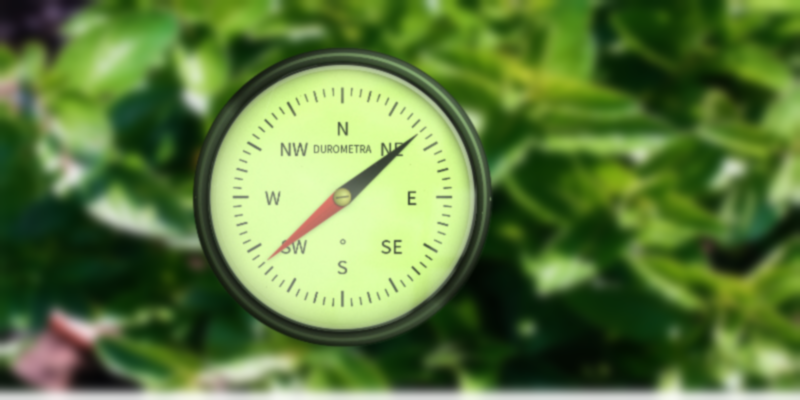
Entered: 230 °
